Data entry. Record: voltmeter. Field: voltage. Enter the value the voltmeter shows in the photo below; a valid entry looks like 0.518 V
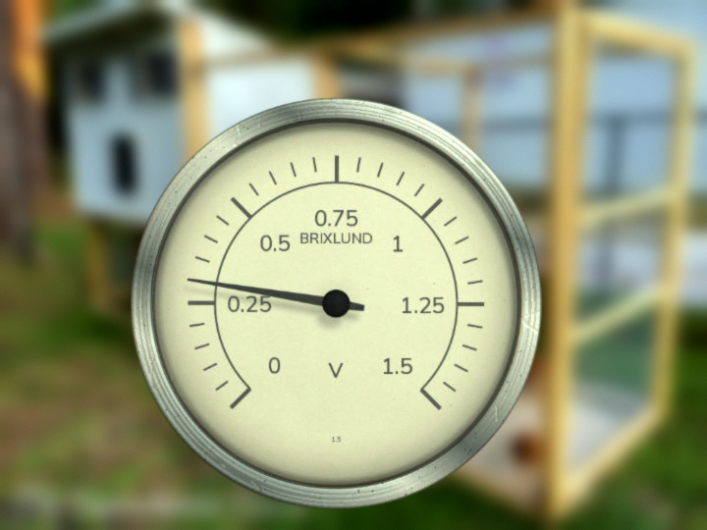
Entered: 0.3 V
